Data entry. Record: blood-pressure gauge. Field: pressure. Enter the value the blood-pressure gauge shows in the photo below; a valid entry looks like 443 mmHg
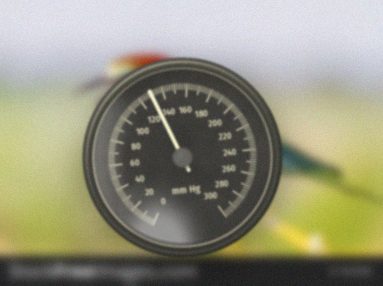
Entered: 130 mmHg
